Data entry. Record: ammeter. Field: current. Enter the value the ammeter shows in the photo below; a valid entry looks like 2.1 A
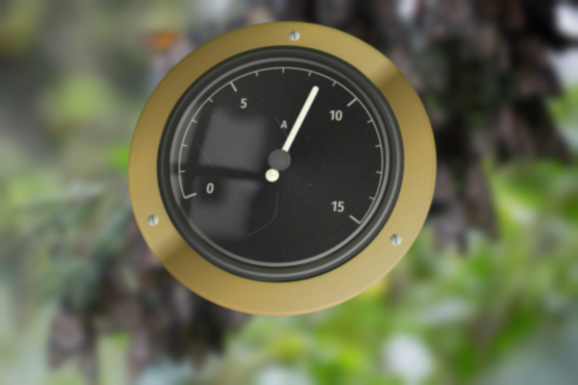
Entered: 8.5 A
